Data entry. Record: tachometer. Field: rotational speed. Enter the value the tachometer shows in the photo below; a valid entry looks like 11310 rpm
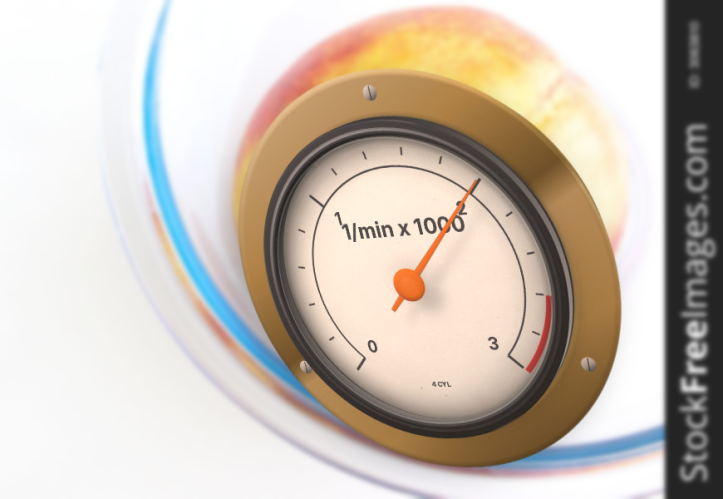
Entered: 2000 rpm
